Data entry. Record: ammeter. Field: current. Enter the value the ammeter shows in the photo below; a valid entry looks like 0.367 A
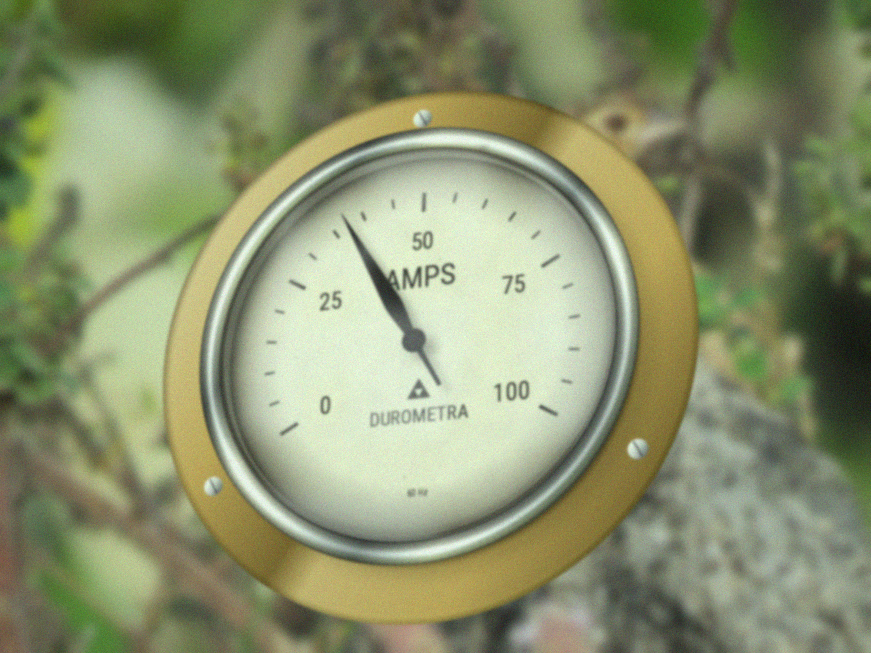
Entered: 37.5 A
